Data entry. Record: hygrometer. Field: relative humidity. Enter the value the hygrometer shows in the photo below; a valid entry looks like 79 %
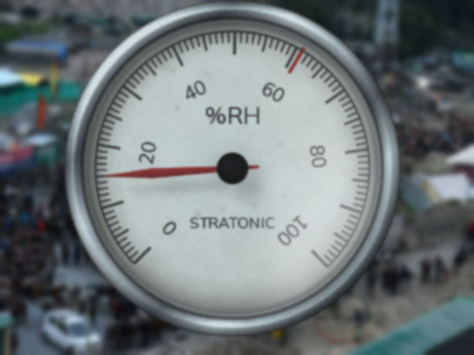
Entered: 15 %
